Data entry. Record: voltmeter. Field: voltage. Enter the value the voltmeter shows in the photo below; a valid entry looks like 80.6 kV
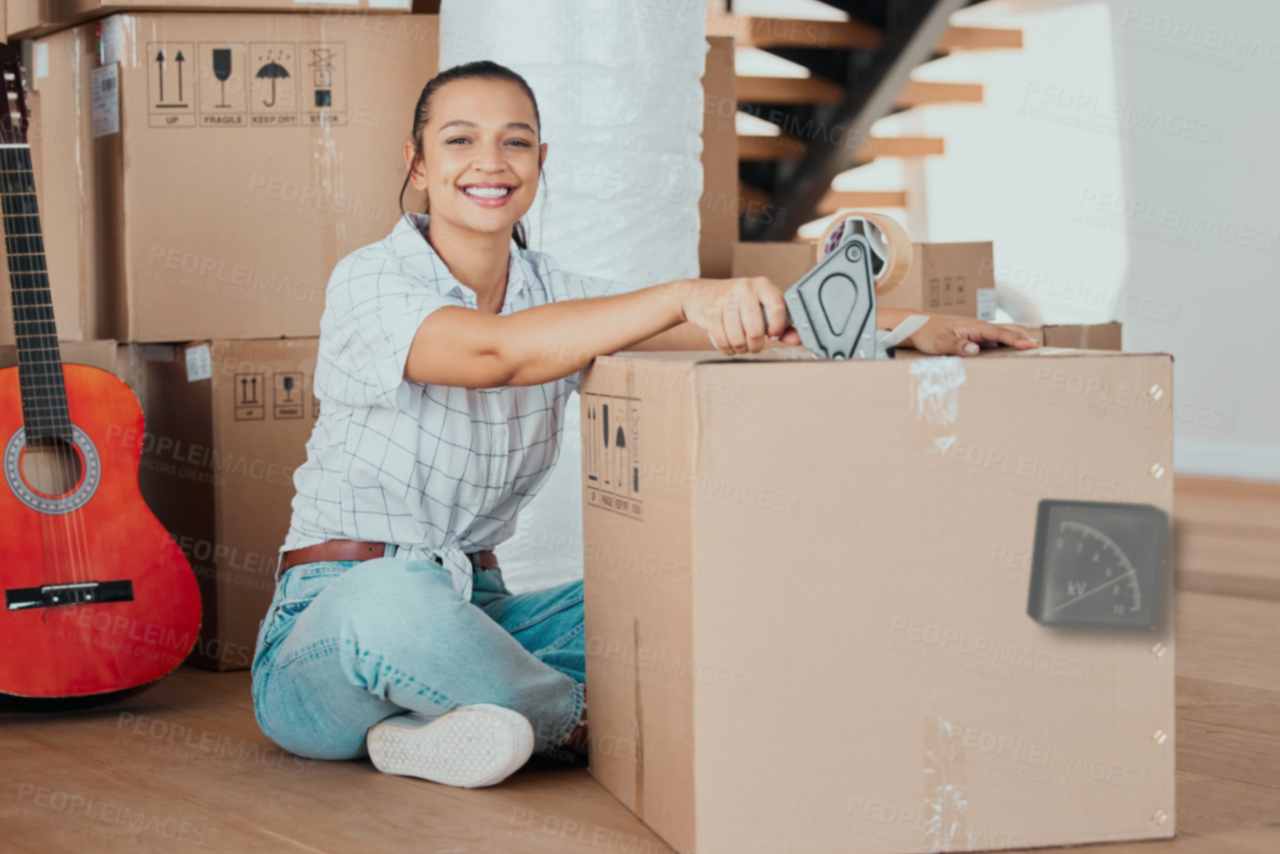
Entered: 7 kV
